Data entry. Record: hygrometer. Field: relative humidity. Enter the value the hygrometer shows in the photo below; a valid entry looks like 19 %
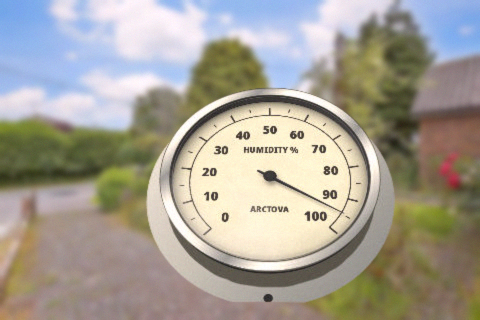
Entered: 95 %
